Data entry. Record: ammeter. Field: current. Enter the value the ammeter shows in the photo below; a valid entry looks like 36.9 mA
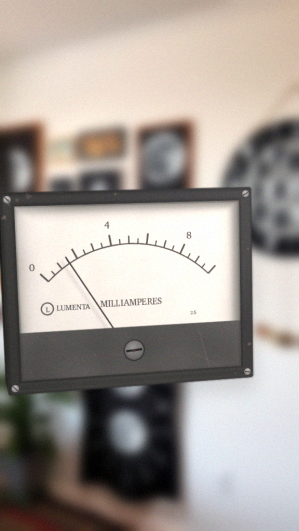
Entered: 1.5 mA
